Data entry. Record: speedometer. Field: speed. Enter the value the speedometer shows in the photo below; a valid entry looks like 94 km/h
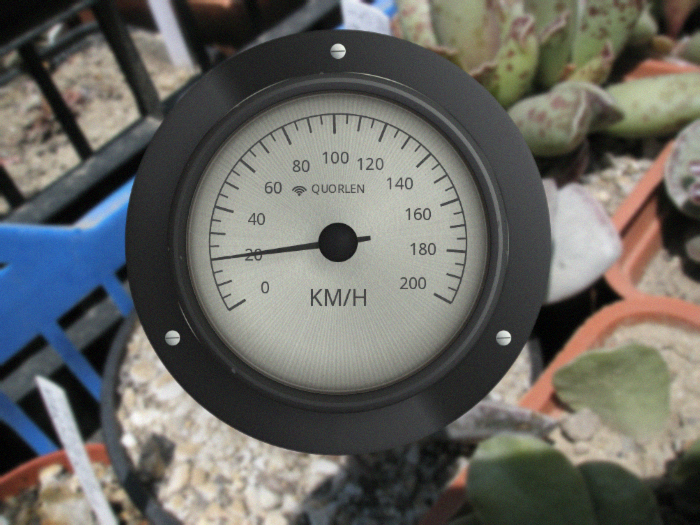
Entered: 20 km/h
